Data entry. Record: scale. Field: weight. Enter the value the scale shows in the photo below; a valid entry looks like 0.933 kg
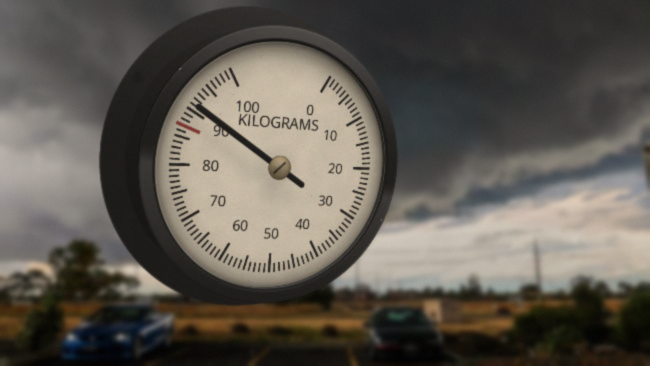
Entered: 91 kg
